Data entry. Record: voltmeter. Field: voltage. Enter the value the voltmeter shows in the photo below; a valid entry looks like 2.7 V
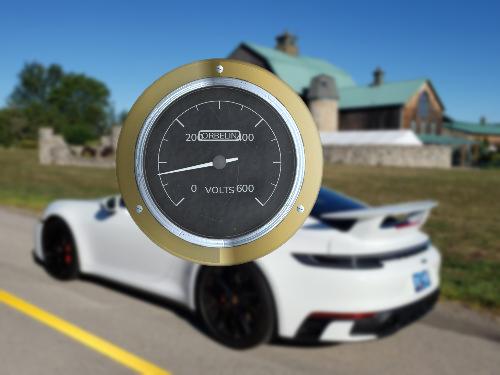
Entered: 75 V
